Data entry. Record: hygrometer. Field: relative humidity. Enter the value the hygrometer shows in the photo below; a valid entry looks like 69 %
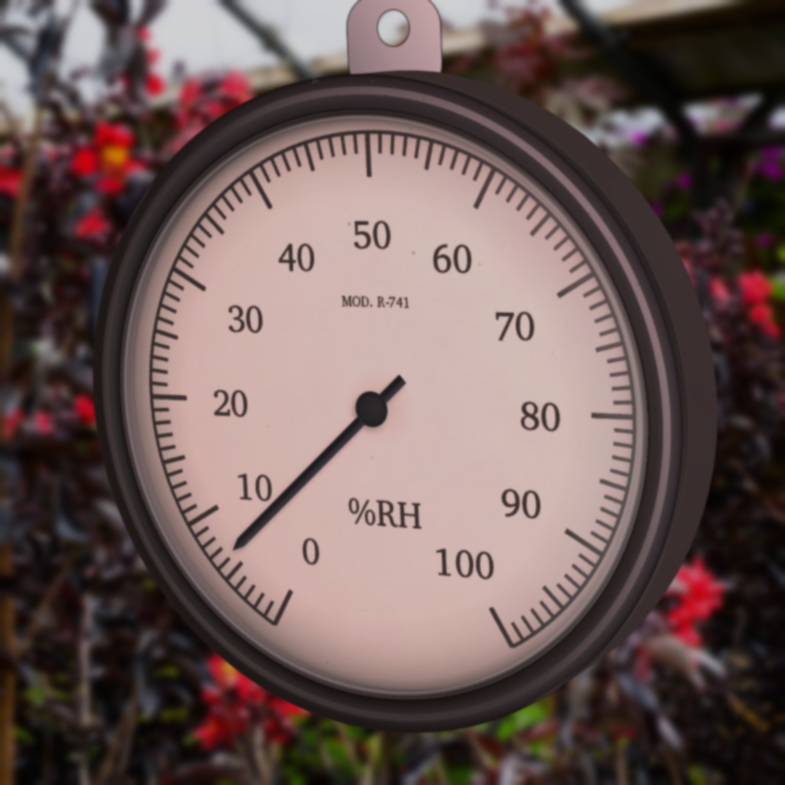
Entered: 6 %
